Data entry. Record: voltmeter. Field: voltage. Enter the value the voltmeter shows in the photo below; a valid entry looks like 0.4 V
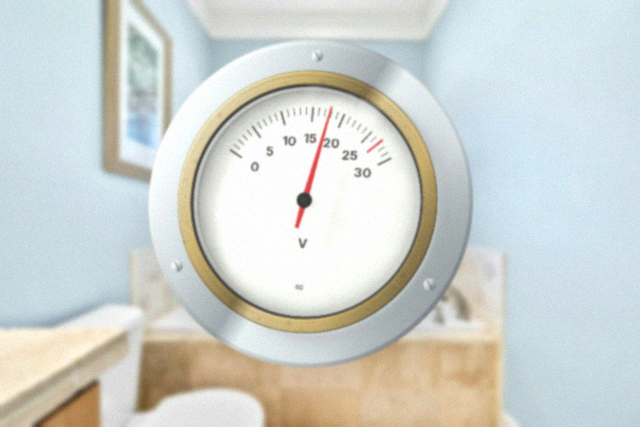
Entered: 18 V
